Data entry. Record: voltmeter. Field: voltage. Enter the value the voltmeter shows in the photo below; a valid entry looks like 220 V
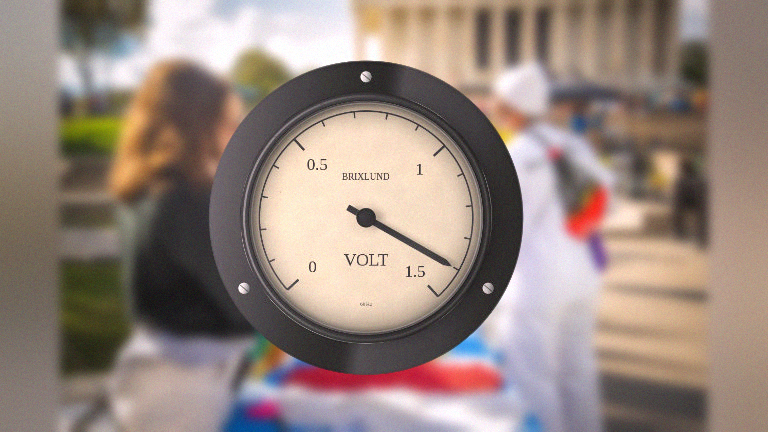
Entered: 1.4 V
